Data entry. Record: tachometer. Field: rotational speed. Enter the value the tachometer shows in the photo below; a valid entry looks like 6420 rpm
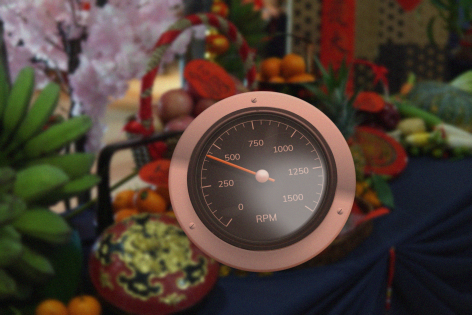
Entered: 425 rpm
